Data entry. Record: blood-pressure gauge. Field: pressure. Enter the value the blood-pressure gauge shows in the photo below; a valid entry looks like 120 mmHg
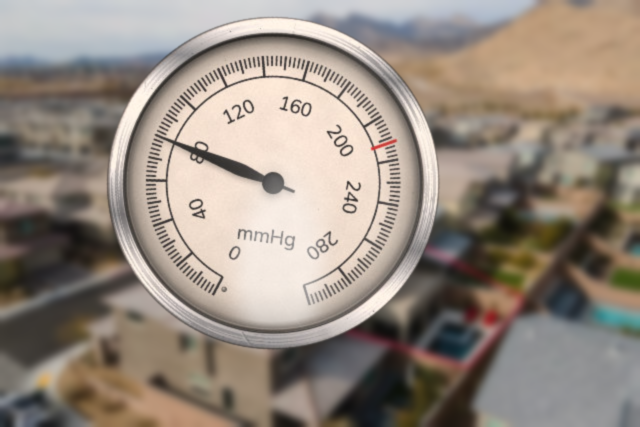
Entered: 80 mmHg
